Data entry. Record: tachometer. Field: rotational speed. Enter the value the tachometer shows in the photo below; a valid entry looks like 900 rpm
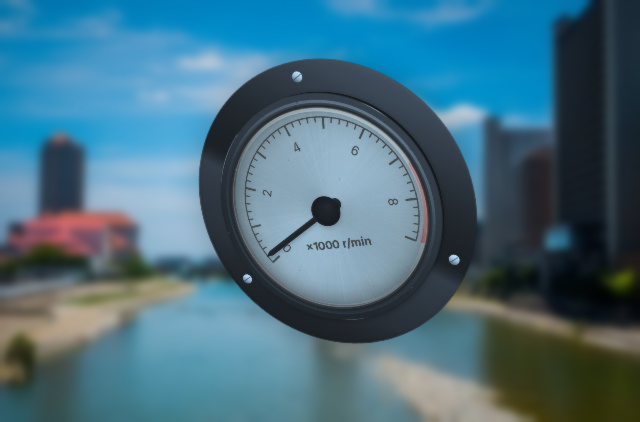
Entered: 200 rpm
